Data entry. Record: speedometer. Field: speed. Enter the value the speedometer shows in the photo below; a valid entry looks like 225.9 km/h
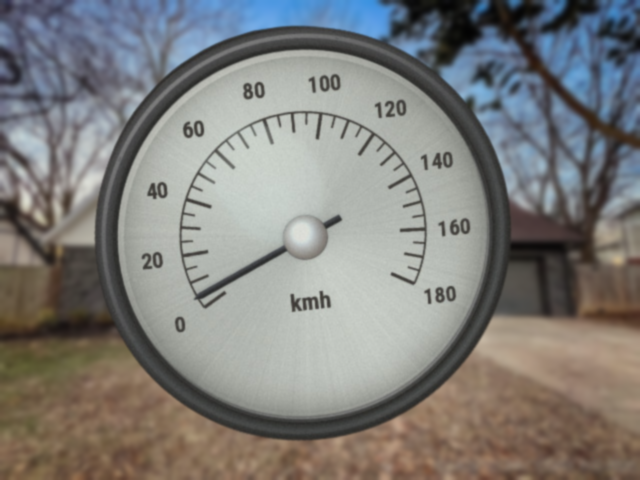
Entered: 5 km/h
